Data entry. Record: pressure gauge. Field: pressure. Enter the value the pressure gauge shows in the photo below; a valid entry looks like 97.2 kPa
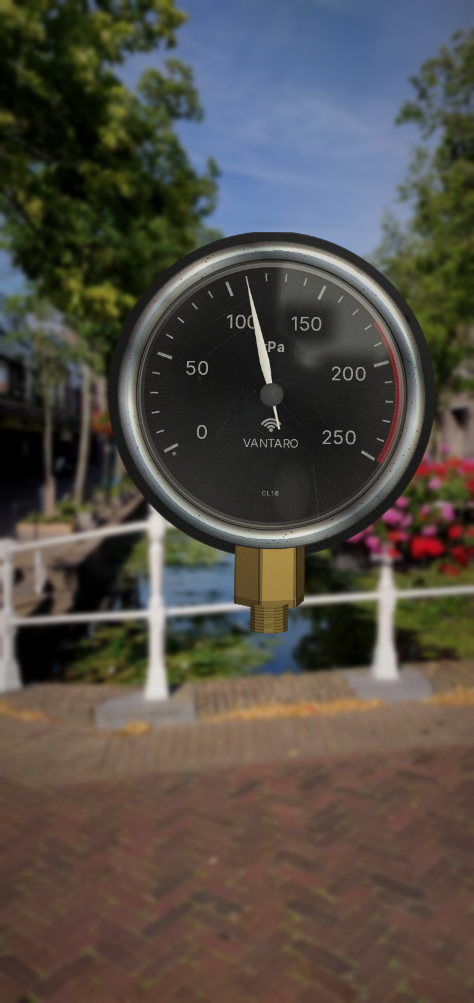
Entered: 110 kPa
